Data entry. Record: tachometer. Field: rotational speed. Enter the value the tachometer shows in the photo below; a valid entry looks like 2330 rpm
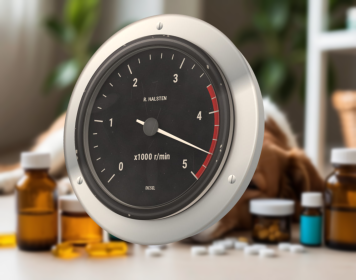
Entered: 4600 rpm
